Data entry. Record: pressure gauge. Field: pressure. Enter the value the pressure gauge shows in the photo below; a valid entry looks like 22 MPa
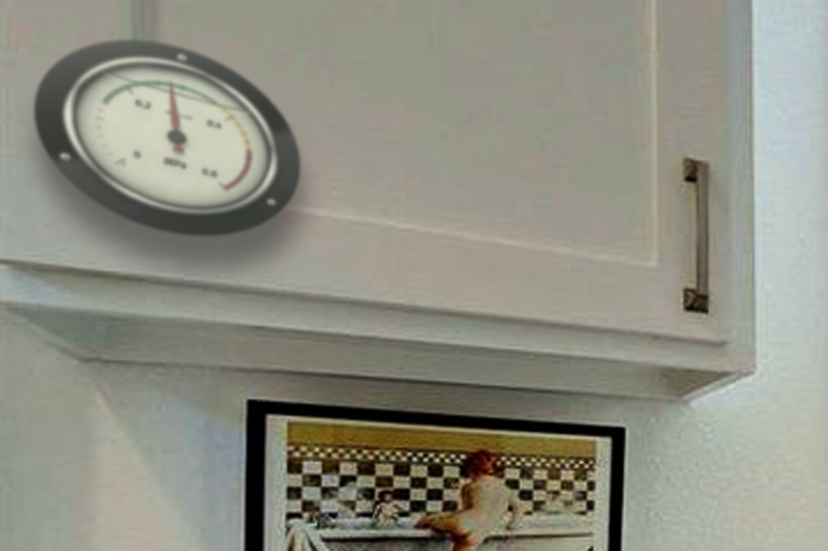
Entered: 0.28 MPa
